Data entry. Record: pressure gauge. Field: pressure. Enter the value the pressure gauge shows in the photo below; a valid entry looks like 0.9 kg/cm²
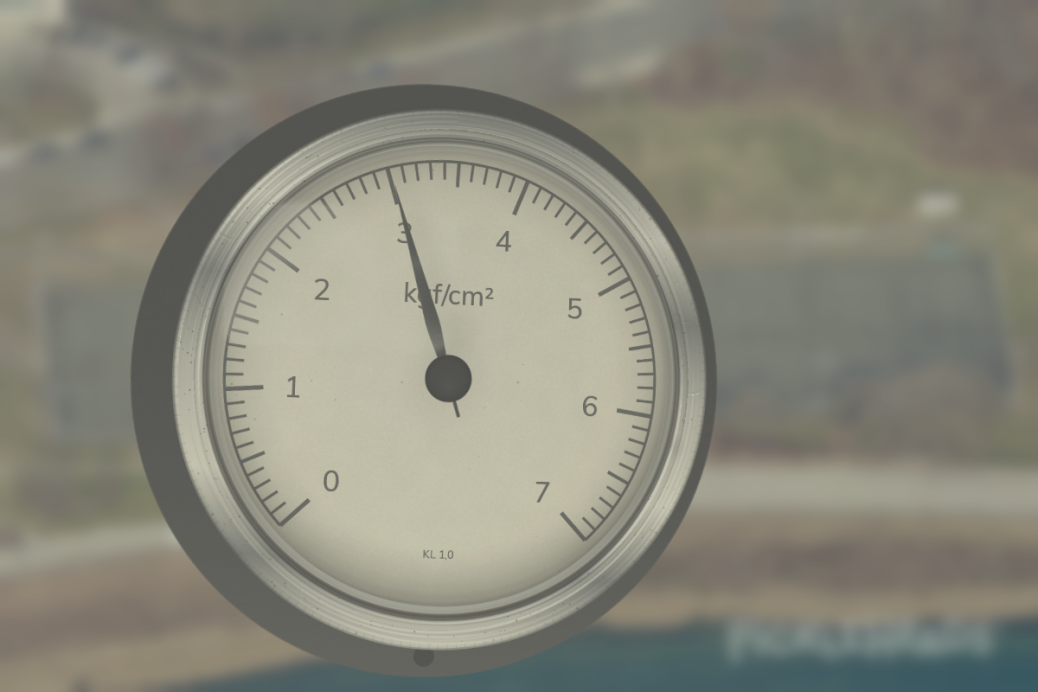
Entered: 3 kg/cm²
